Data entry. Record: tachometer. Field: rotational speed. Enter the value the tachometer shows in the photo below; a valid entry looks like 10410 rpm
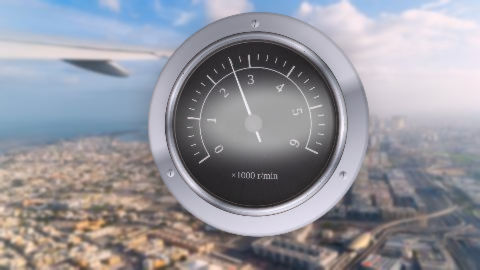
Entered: 2600 rpm
